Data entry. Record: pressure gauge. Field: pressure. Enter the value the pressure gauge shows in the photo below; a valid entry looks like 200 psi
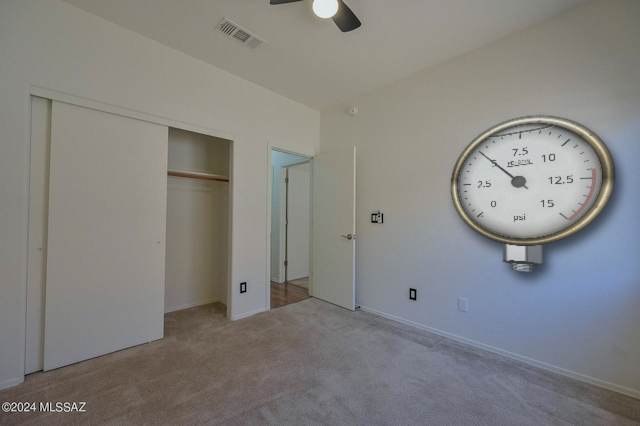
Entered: 5 psi
